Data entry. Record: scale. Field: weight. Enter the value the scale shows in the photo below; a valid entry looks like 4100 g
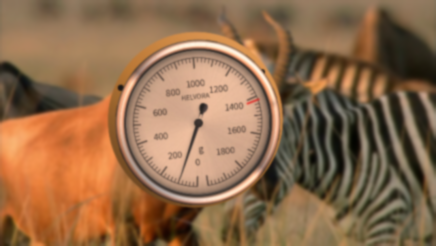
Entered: 100 g
